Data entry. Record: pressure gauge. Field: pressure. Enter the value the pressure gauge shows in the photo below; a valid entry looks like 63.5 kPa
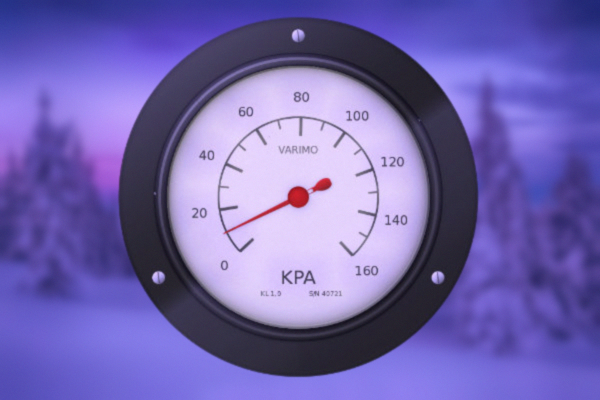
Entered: 10 kPa
